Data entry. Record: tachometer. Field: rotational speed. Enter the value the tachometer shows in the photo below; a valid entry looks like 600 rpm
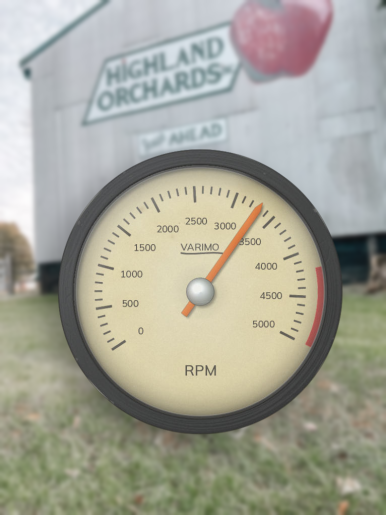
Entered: 3300 rpm
